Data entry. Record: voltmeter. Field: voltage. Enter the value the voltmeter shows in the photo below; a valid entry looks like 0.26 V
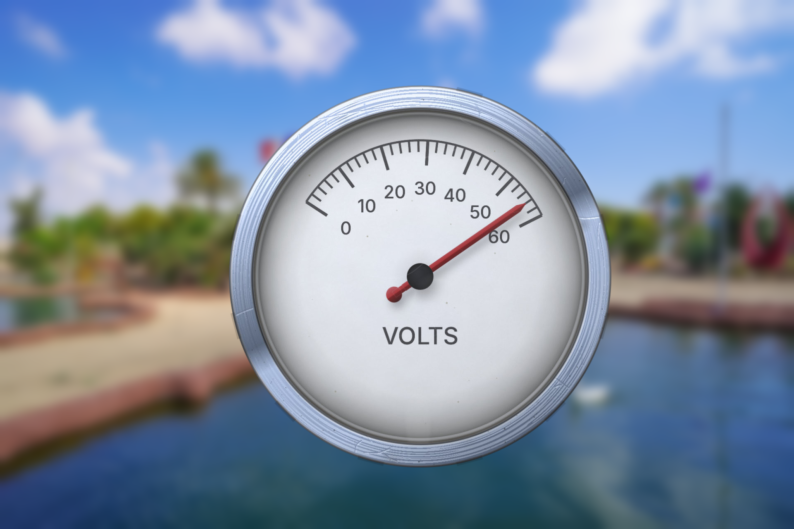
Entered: 56 V
